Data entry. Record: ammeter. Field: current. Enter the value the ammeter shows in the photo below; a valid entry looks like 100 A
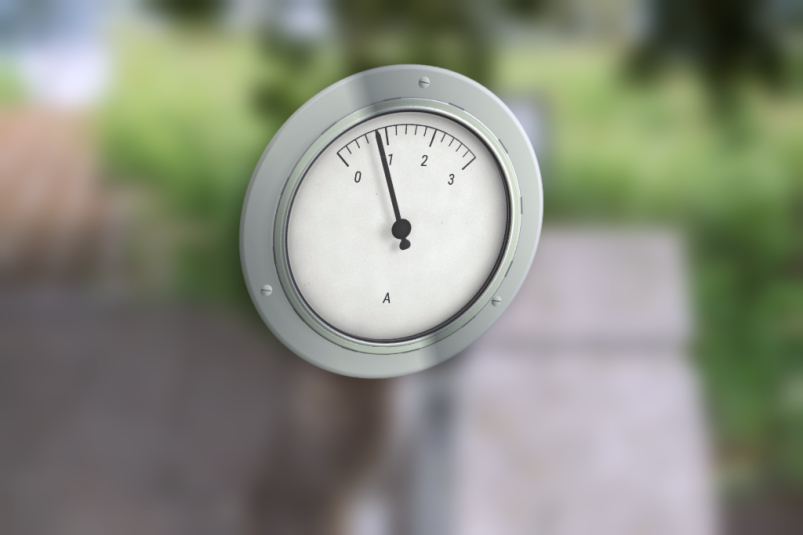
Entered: 0.8 A
